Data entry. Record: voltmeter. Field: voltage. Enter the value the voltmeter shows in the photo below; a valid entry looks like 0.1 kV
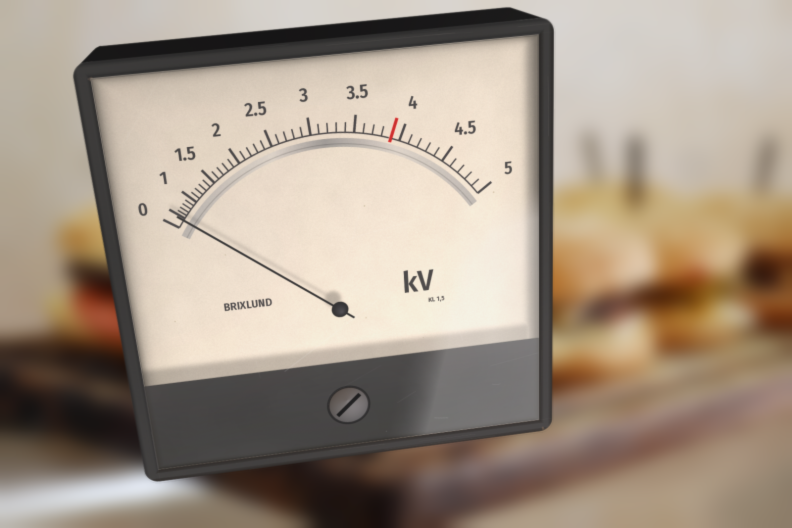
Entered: 0.5 kV
